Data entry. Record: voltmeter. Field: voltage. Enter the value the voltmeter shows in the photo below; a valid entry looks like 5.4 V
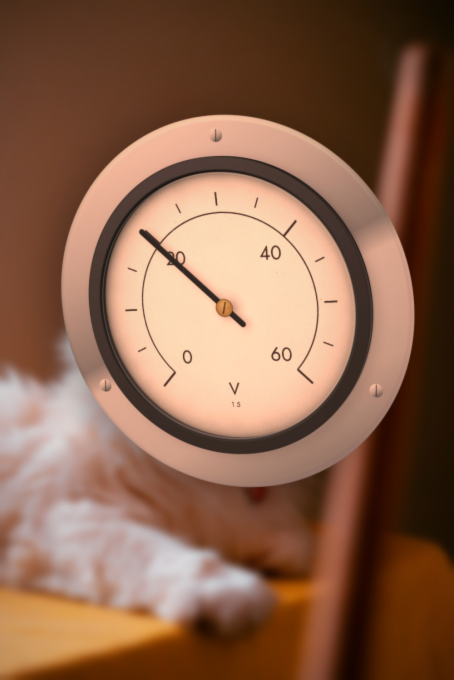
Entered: 20 V
